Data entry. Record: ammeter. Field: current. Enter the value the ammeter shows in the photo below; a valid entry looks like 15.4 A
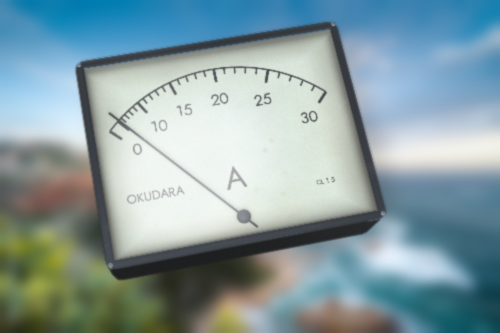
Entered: 5 A
